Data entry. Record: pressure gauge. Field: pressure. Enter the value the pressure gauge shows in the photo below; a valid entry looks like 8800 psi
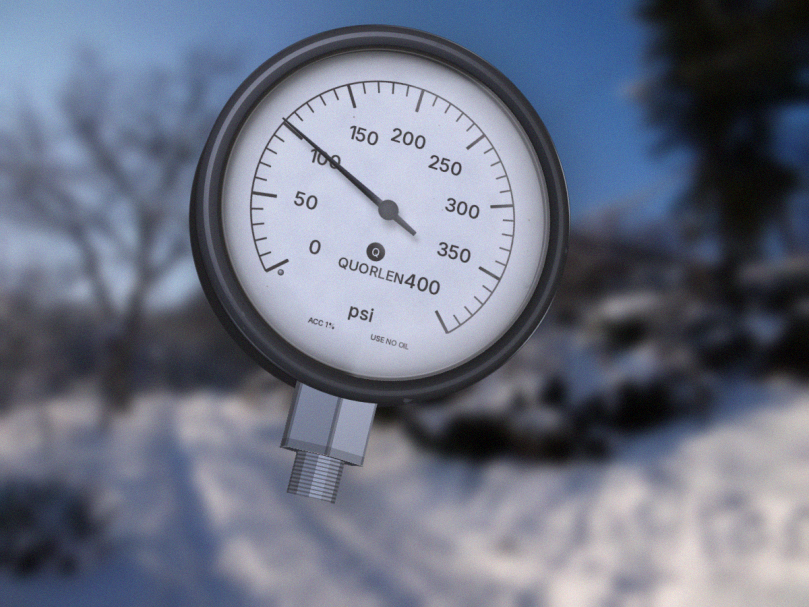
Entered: 100 psi
